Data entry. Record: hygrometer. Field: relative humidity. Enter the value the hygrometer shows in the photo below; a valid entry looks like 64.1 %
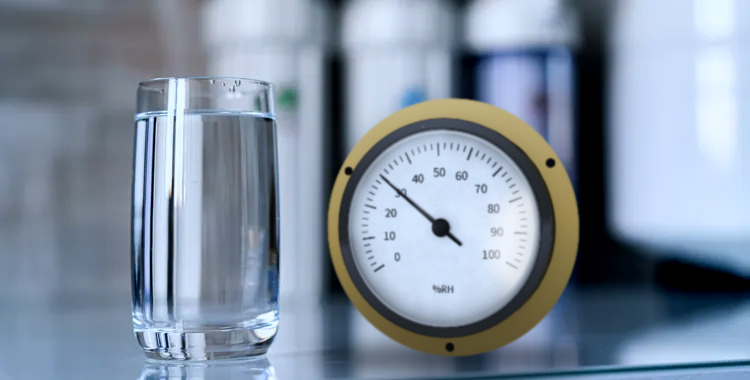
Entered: 30 %
